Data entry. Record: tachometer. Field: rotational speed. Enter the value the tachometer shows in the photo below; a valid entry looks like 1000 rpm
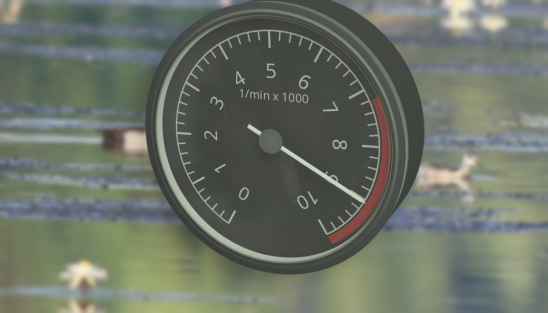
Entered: 9000 rpm
